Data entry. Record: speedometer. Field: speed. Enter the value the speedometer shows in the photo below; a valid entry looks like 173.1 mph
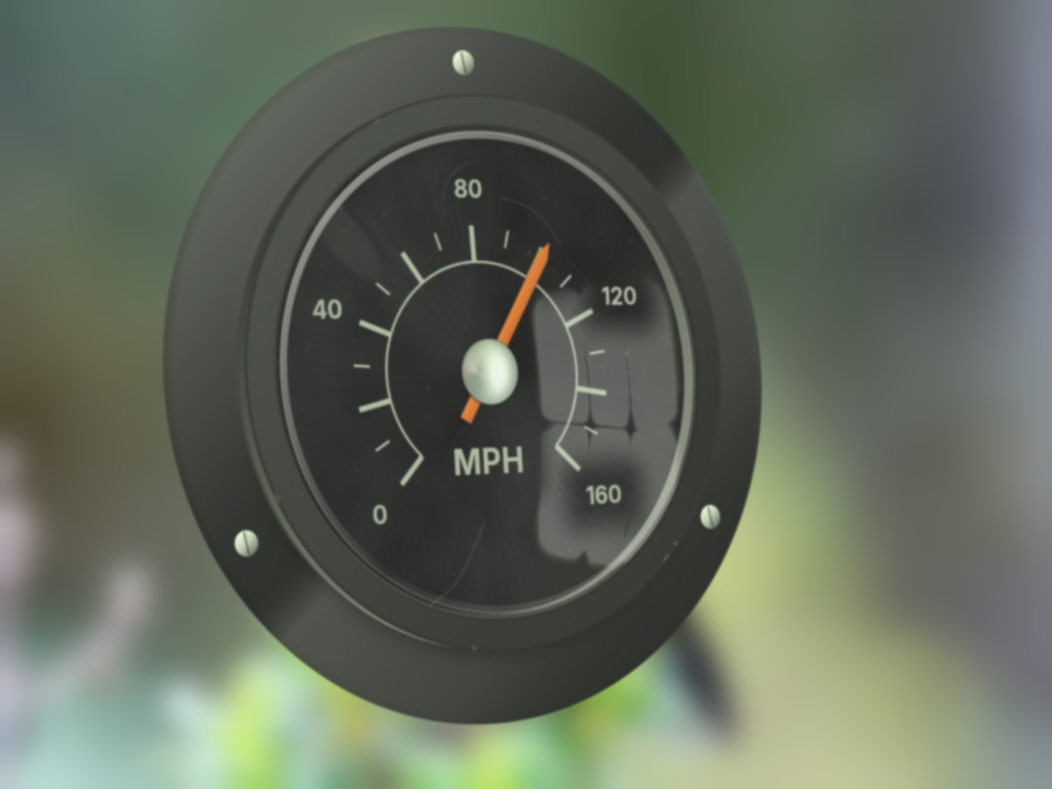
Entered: 100 mph
